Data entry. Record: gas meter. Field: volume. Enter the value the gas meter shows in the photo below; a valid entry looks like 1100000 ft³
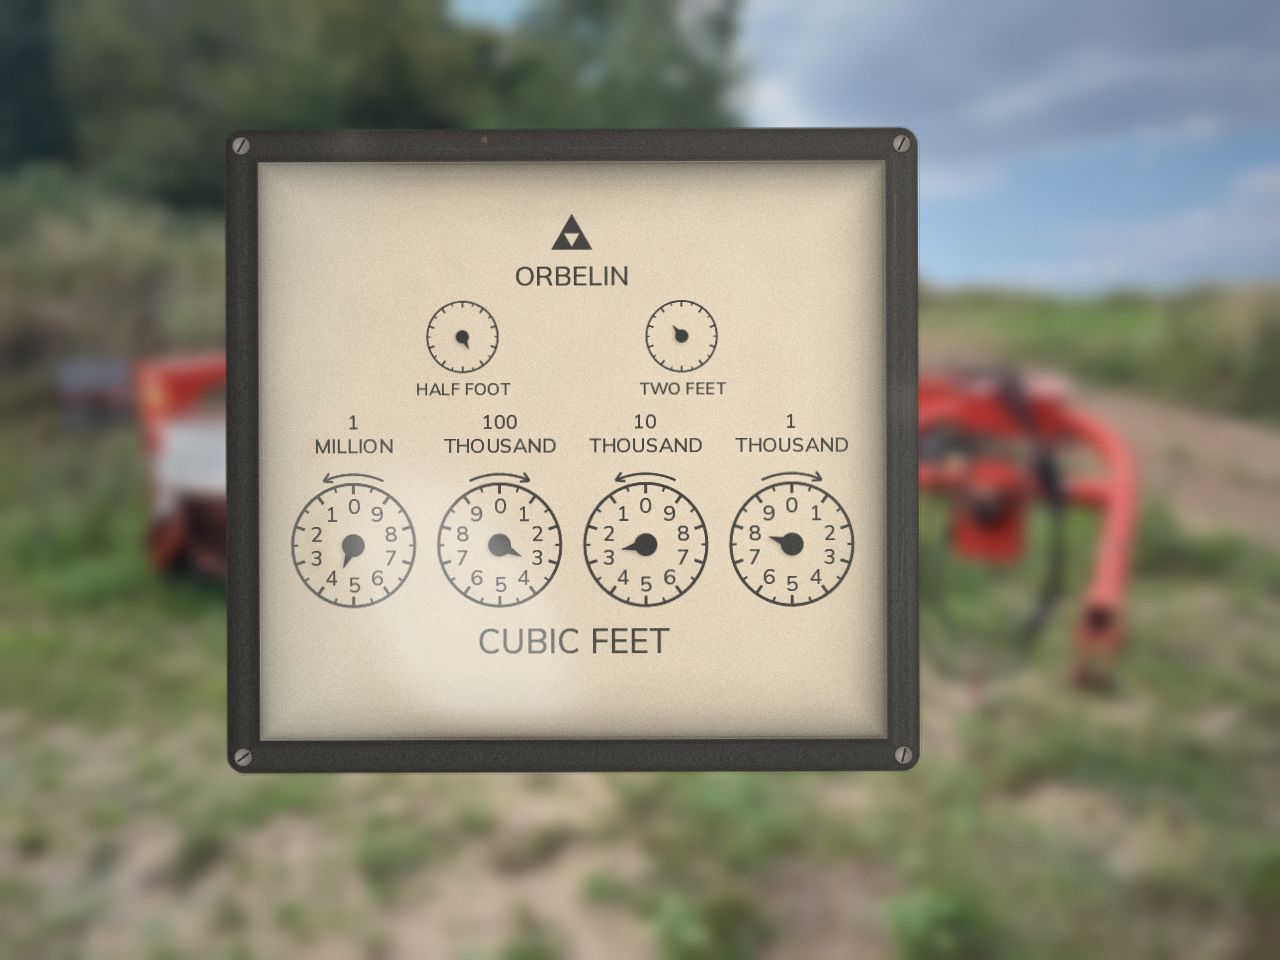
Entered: 432800 ft³
